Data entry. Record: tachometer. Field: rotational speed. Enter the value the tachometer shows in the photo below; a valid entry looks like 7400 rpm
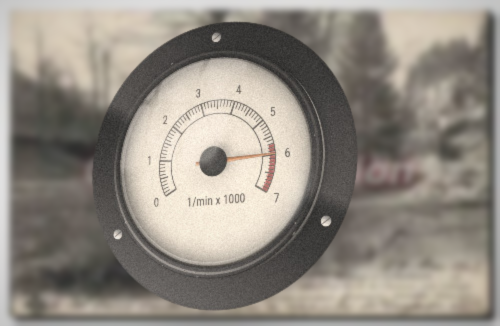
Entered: 6000 rpm
